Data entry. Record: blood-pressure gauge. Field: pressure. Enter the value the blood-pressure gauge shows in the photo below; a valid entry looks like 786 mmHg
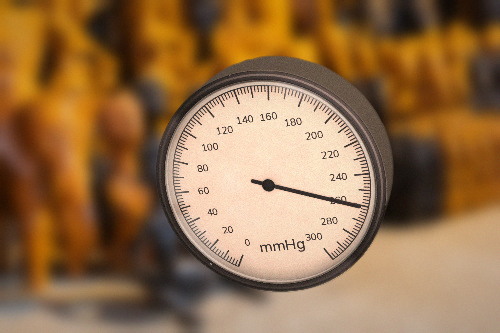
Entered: 260 mmHg
